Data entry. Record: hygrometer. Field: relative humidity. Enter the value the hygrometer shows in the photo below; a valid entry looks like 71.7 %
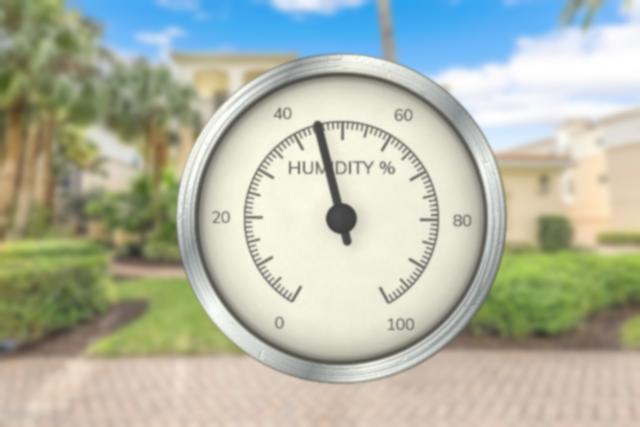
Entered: 45 %
